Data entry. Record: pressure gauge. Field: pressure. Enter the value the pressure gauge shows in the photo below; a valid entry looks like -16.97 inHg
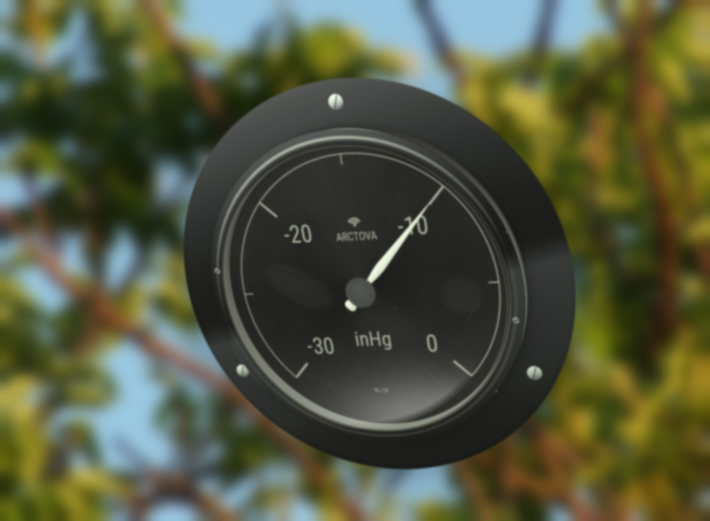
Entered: -10 inHg
